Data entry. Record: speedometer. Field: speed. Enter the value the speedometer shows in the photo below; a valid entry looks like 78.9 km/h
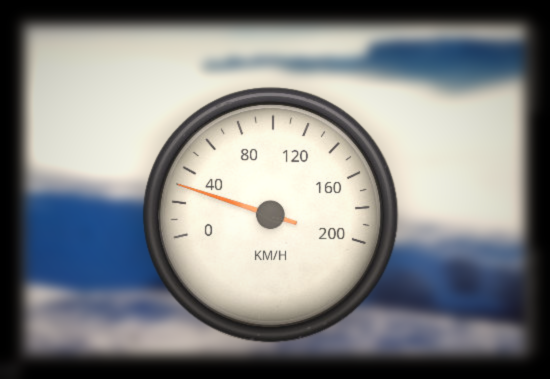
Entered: 30 km/h
